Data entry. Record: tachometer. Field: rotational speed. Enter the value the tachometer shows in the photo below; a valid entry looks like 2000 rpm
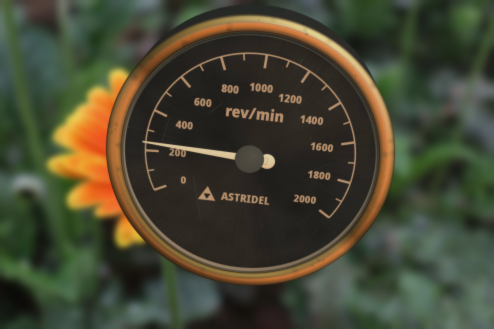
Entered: 250 rpm
